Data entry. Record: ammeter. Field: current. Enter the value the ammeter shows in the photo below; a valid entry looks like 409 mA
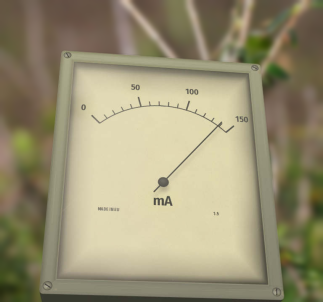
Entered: 140 mA
